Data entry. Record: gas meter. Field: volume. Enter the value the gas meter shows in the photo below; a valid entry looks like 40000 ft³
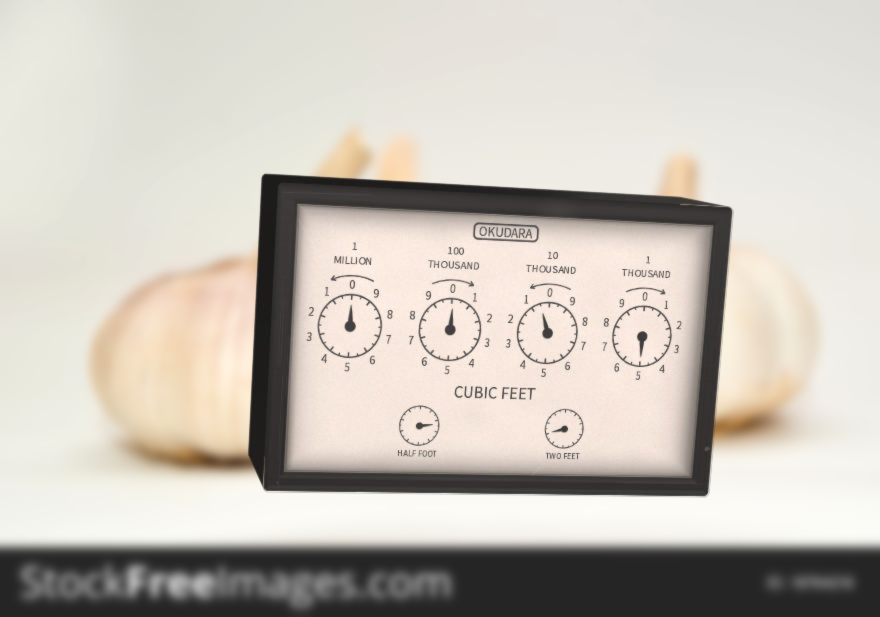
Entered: 500 ft³
